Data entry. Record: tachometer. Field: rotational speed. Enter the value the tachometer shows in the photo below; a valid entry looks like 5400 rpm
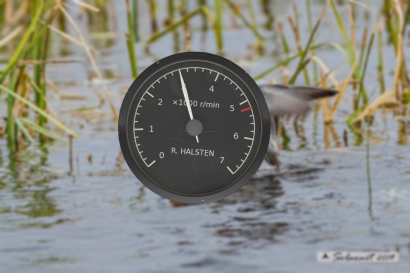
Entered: 3000 rpm
